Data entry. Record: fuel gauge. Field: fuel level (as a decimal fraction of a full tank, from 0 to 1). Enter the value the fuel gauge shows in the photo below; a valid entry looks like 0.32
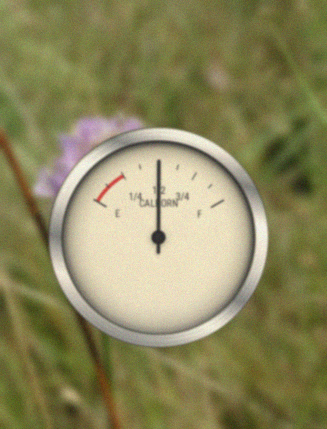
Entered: 0.5
